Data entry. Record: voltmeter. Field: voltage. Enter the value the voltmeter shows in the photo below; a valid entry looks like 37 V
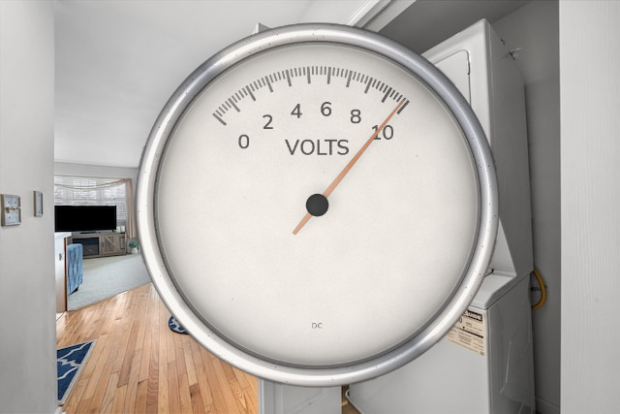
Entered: 9.8 V
